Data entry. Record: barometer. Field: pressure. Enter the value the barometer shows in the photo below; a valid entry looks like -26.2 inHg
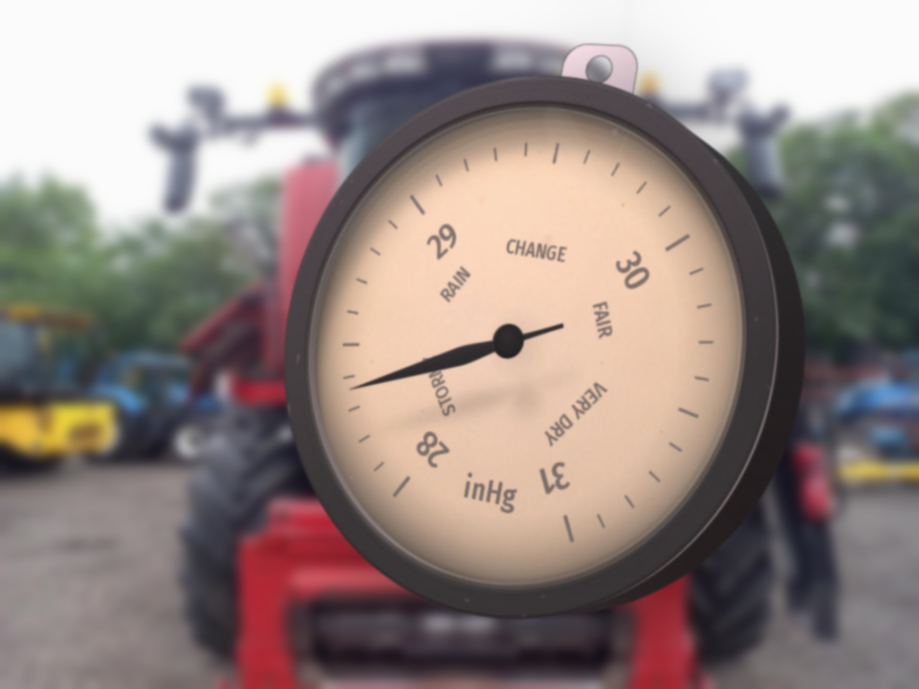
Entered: 28.35 inHg
